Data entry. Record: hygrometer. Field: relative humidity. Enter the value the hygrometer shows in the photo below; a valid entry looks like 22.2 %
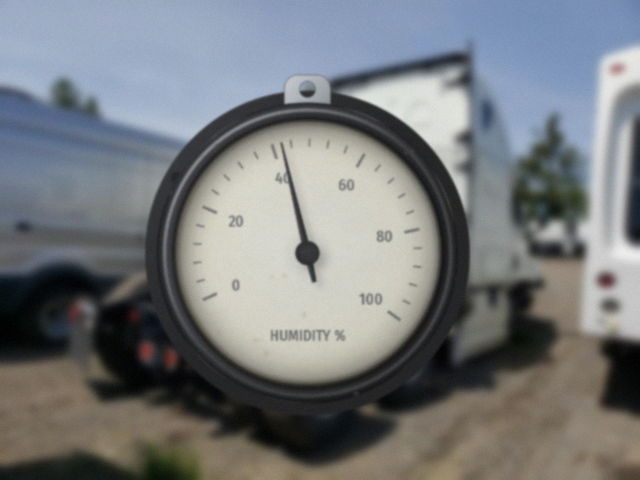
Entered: 42 %
